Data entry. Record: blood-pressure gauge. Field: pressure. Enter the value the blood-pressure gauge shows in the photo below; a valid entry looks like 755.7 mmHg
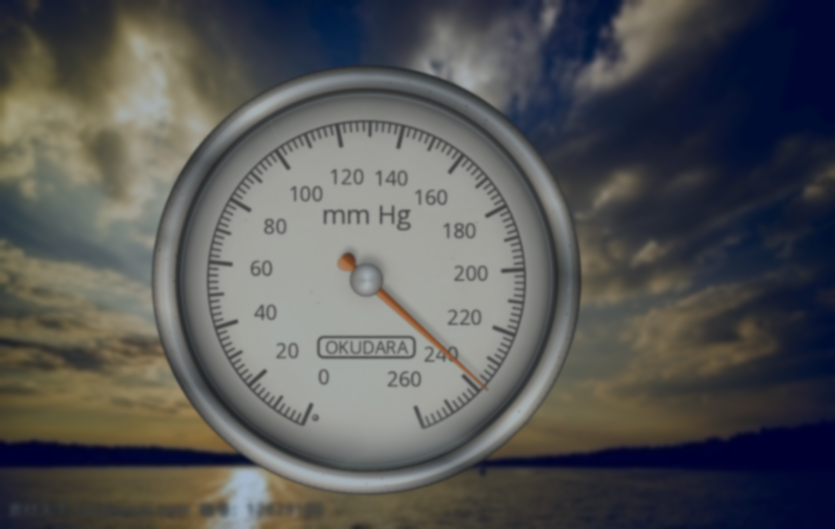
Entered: 238 mmHg
